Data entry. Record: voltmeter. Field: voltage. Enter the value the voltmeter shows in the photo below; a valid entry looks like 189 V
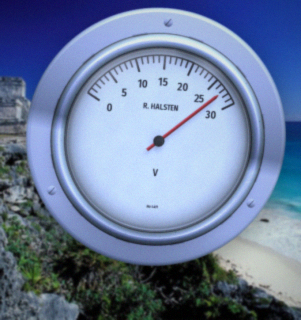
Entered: 27 V
